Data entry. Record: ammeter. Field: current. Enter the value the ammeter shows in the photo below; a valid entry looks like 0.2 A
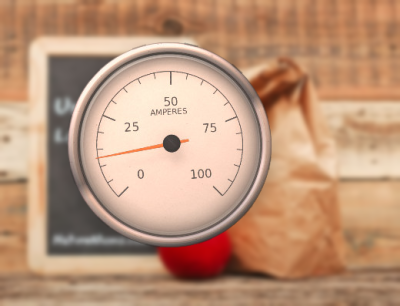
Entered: 12.5 A
